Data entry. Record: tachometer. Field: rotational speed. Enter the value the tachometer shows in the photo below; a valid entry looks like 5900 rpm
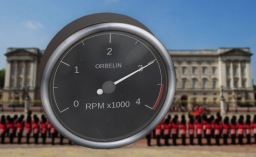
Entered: 3000 rpm
